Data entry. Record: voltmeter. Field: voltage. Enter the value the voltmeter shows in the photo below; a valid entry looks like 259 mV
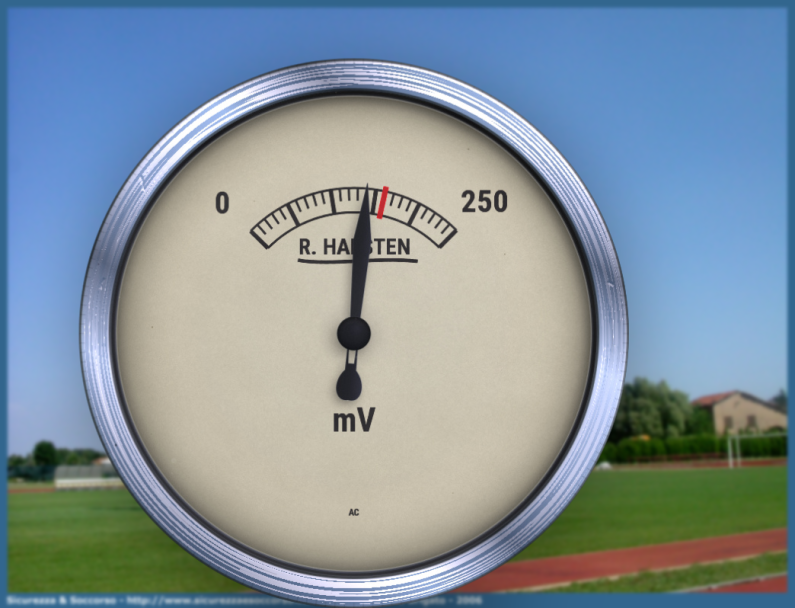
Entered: 140 mV
